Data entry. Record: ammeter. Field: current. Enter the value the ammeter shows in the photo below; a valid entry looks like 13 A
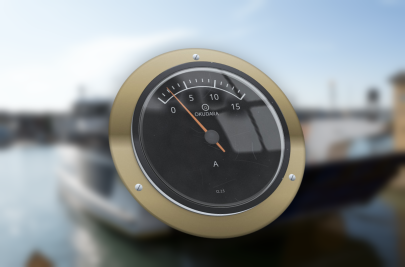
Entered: 2 A
